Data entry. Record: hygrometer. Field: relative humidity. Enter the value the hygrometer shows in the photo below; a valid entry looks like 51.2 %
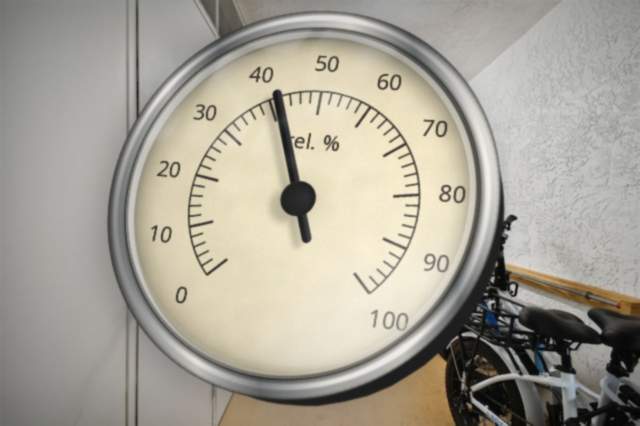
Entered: 42 %
